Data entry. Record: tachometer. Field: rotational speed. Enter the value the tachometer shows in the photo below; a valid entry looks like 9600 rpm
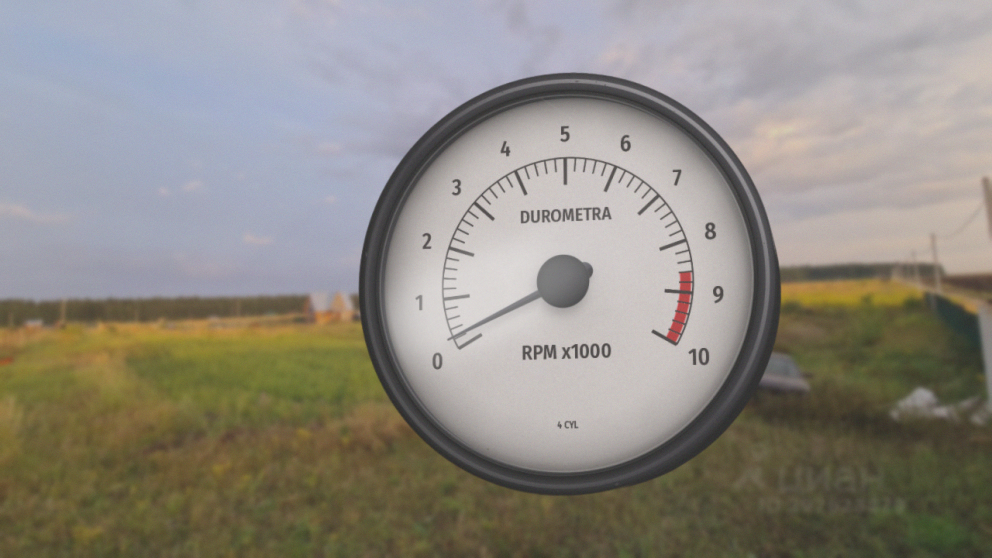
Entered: 200 rpm
